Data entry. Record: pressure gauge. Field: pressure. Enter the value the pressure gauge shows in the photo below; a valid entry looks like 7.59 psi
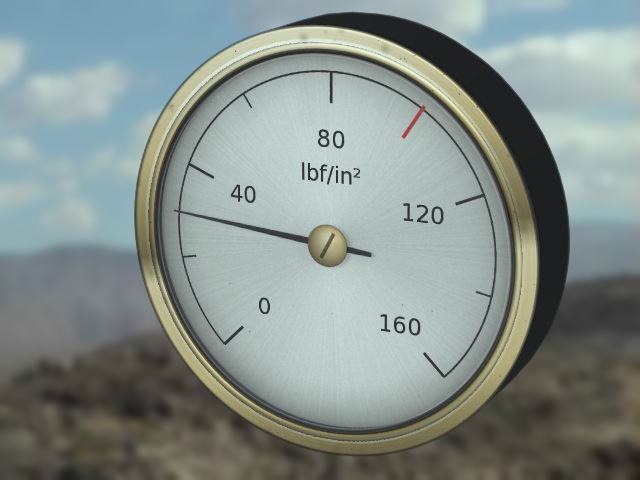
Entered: 30 psi
